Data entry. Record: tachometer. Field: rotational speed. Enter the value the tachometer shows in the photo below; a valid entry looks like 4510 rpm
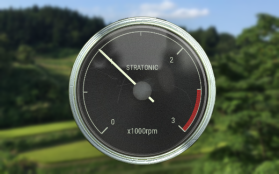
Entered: 1000 rpm
